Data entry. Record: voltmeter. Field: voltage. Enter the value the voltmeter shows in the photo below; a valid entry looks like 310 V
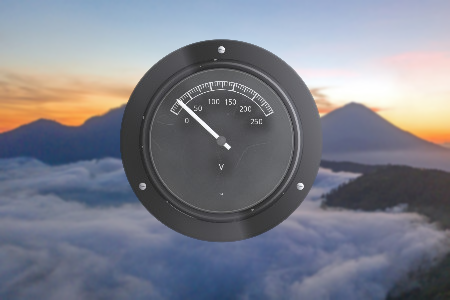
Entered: 25 V
